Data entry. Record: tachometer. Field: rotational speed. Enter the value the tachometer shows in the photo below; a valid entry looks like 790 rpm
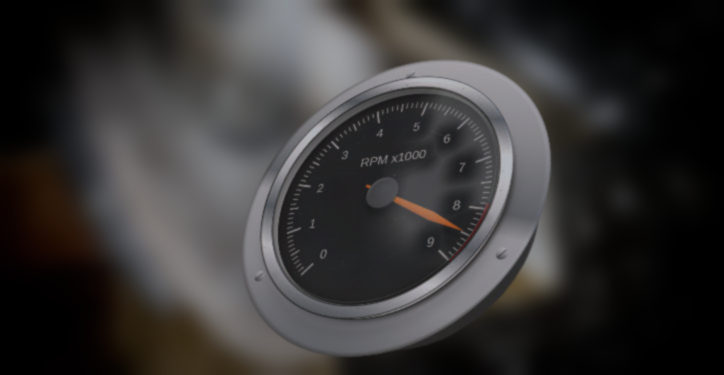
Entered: 8500 rpm
